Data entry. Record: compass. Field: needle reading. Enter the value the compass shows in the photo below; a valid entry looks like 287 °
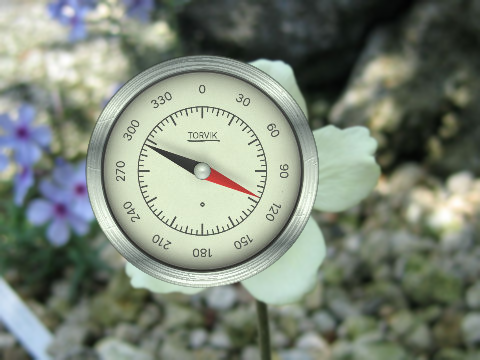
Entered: 115 °
